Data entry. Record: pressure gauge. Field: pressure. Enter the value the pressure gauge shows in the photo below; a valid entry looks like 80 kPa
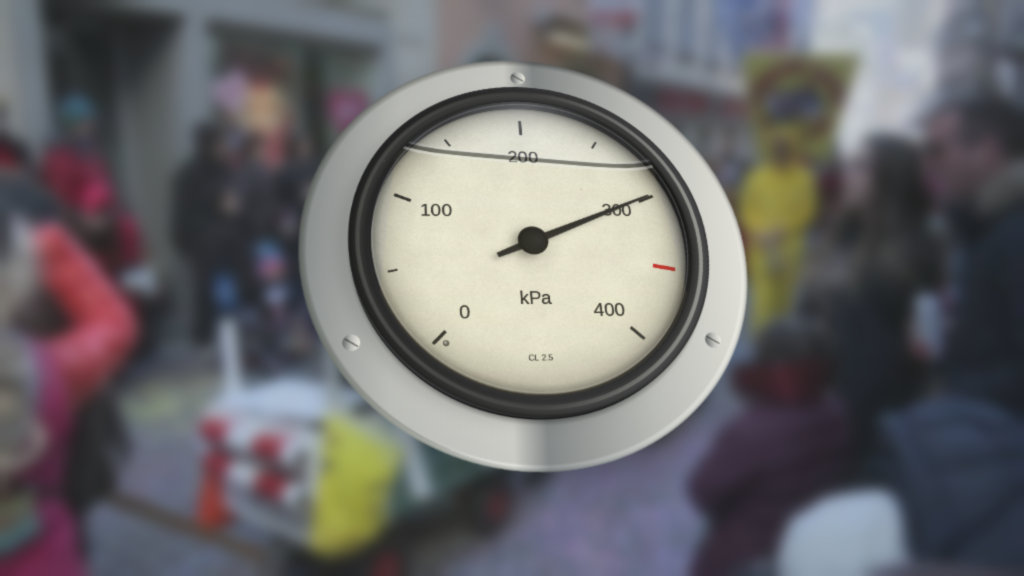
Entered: 300 kPa
